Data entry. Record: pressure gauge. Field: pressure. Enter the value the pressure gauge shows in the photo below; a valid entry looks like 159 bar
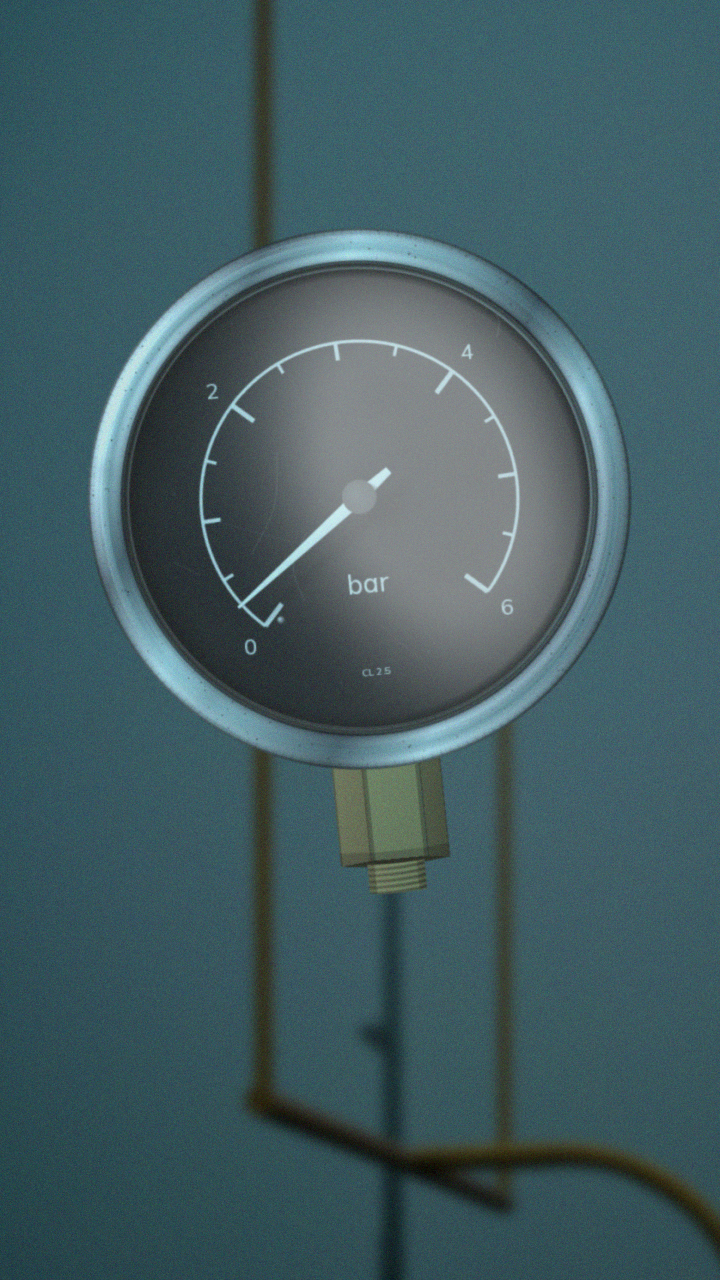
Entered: 0.25 bar
